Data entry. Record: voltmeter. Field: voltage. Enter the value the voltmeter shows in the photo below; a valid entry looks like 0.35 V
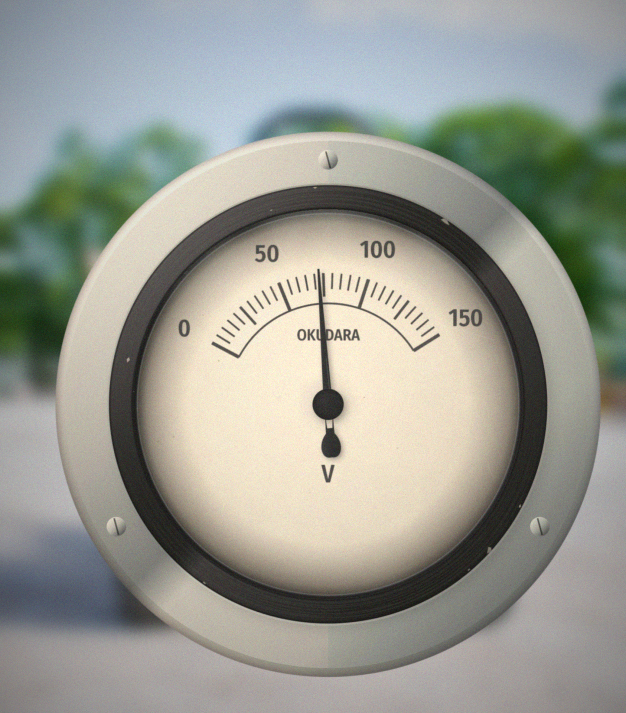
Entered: 72.5 V
